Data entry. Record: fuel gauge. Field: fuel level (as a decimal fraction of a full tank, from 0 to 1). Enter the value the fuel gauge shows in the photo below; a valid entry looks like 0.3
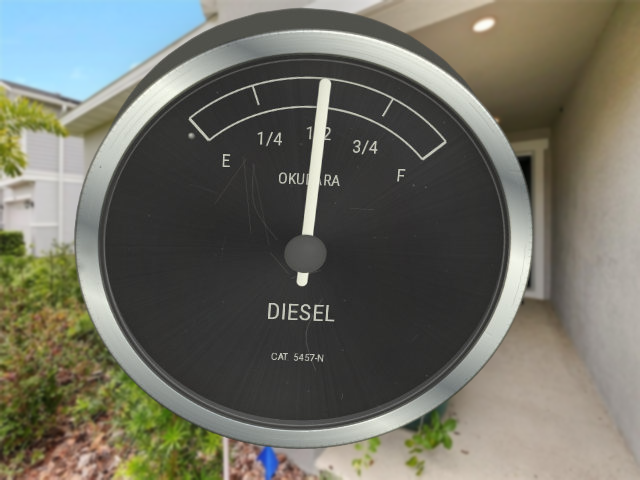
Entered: 0.5
